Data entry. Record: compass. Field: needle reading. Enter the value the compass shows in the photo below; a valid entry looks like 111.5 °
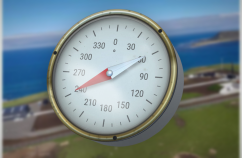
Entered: 240 °
